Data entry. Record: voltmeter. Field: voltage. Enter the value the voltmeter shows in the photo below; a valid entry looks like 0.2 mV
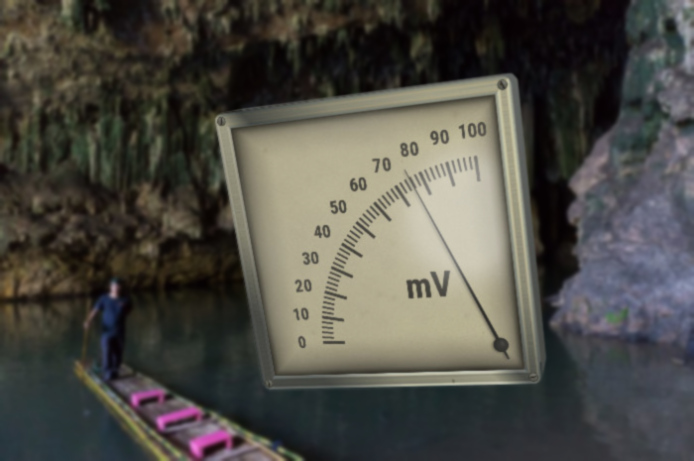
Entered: 76 mV
